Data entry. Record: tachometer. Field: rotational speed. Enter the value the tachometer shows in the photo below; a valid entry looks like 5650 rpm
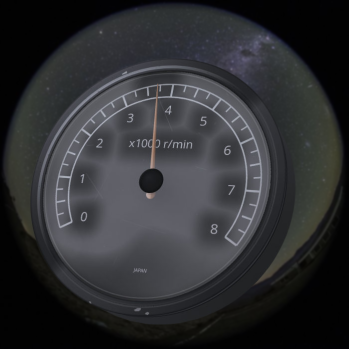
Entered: 3750 rpm
